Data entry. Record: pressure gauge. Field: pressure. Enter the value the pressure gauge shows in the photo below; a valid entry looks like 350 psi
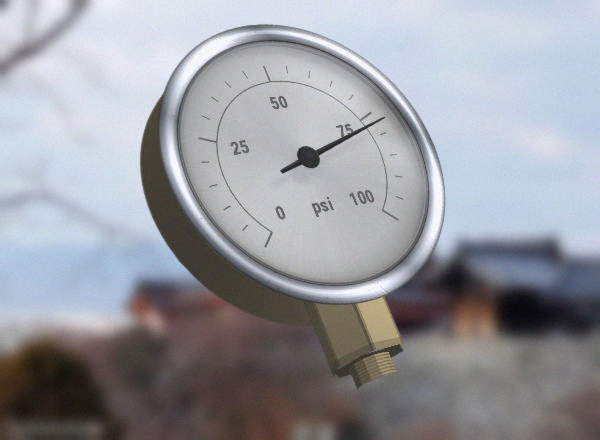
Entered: 77.5 psi
